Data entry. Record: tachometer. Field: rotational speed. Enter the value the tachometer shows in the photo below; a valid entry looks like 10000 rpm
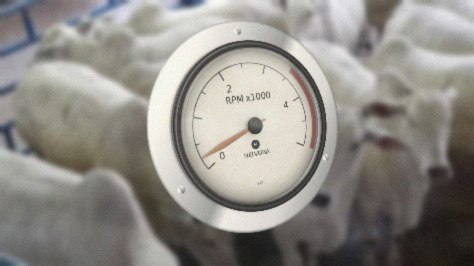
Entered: 250 rpm
